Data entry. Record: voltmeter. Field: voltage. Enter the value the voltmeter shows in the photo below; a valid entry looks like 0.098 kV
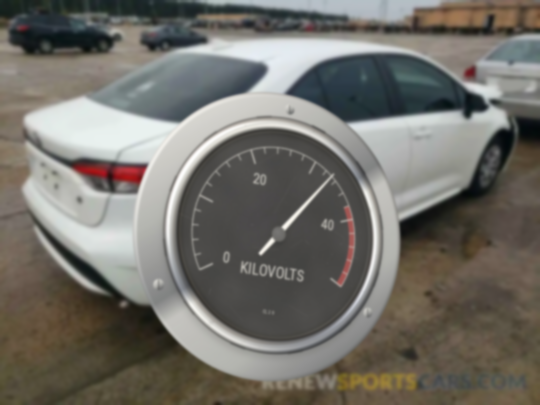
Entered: 33 kV
